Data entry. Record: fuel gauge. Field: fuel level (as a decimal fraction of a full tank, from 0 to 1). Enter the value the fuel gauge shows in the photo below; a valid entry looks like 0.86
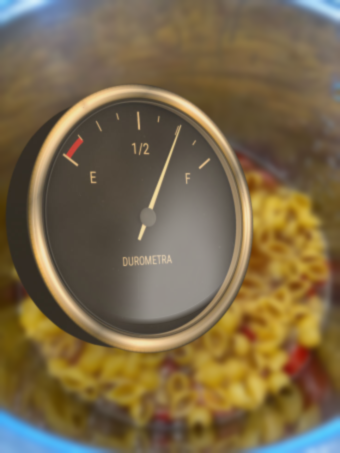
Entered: 0.75
